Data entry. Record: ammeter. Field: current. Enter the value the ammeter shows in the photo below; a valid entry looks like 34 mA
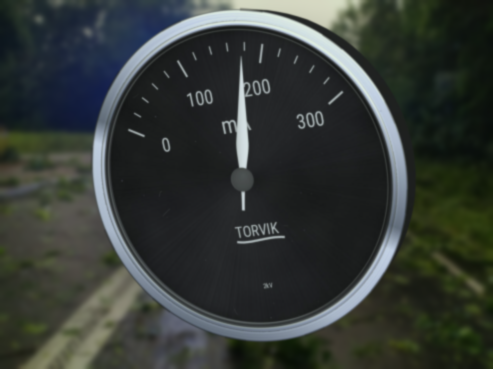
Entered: 180 mA
